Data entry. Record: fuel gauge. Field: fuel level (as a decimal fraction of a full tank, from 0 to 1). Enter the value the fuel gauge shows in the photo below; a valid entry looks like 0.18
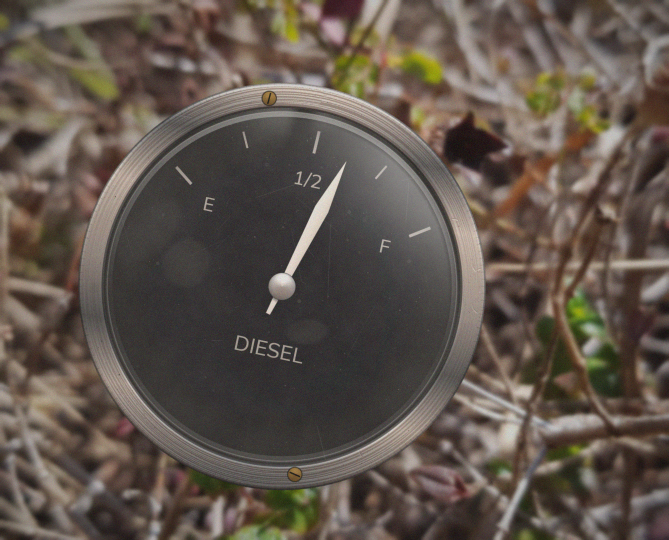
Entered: 0.625
